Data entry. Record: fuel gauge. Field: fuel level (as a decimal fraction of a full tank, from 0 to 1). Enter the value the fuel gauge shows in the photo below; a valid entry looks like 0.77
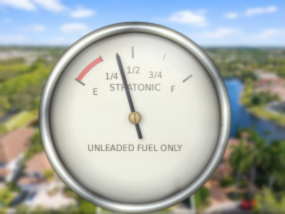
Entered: 0.375
